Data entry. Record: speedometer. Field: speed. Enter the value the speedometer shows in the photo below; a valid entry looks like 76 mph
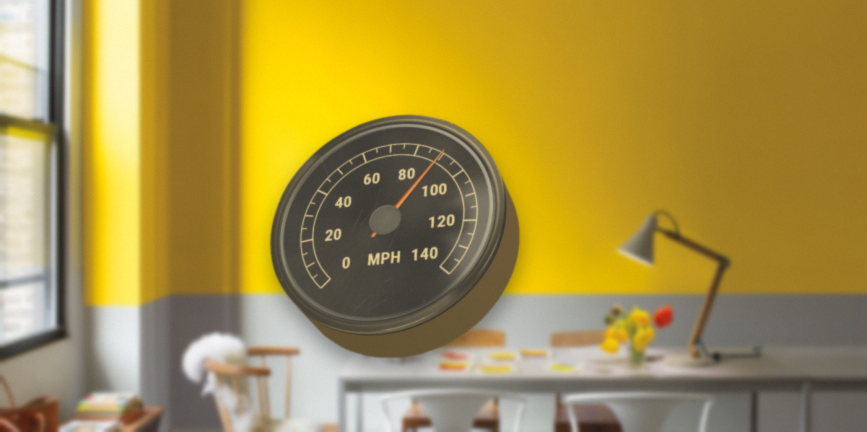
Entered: 90 mph
